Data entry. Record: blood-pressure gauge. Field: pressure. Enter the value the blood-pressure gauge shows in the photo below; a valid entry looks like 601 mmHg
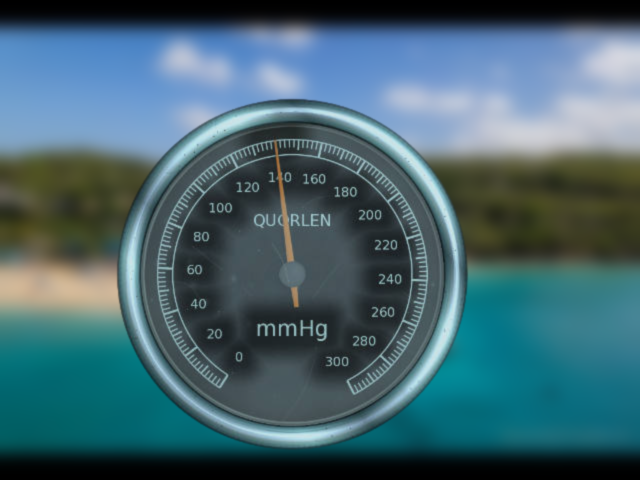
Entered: 140 mmHg
